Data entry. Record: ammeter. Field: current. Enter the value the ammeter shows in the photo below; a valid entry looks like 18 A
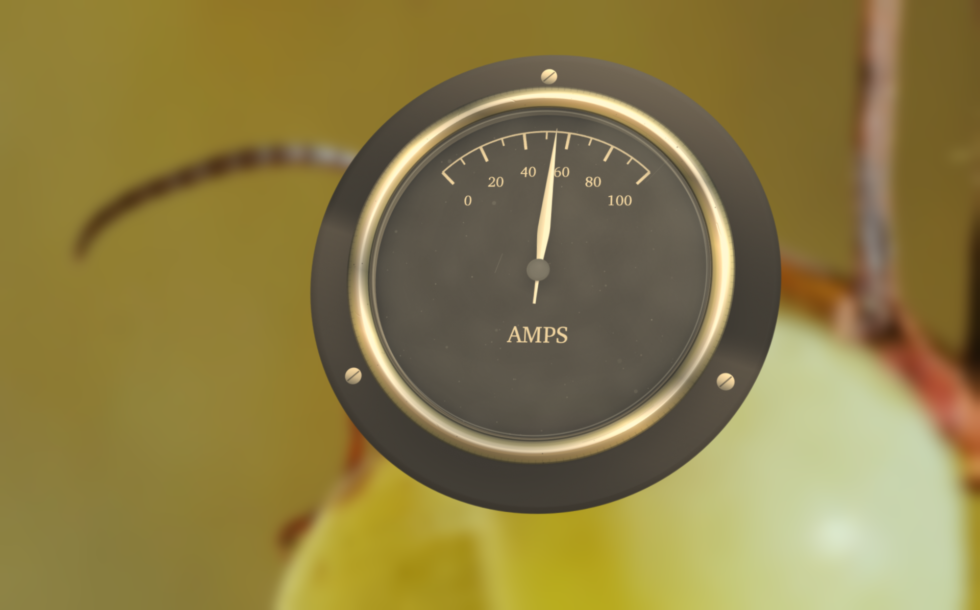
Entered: 55 A
